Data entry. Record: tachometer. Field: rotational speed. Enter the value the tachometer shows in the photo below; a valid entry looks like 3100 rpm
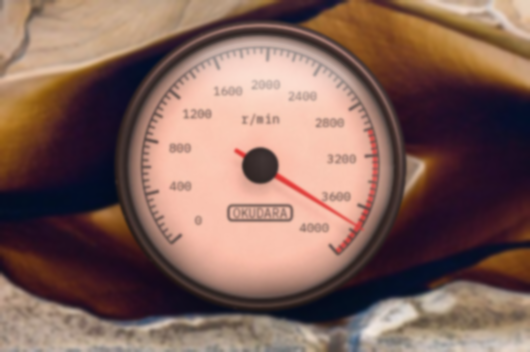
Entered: 3750 rpm
